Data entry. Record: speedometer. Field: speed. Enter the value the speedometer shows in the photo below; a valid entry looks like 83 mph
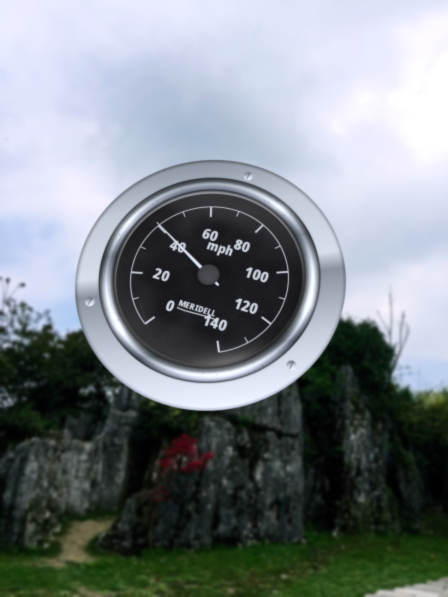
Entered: 40 mph
